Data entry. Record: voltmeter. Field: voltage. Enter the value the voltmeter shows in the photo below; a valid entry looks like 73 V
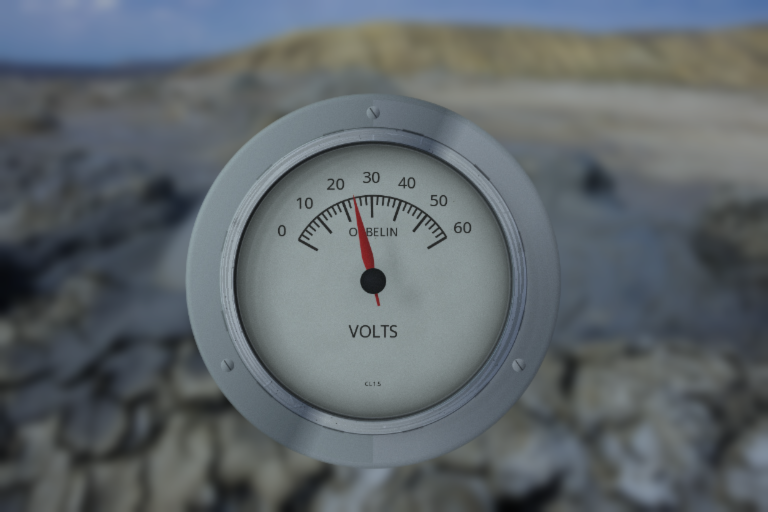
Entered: 24 V
